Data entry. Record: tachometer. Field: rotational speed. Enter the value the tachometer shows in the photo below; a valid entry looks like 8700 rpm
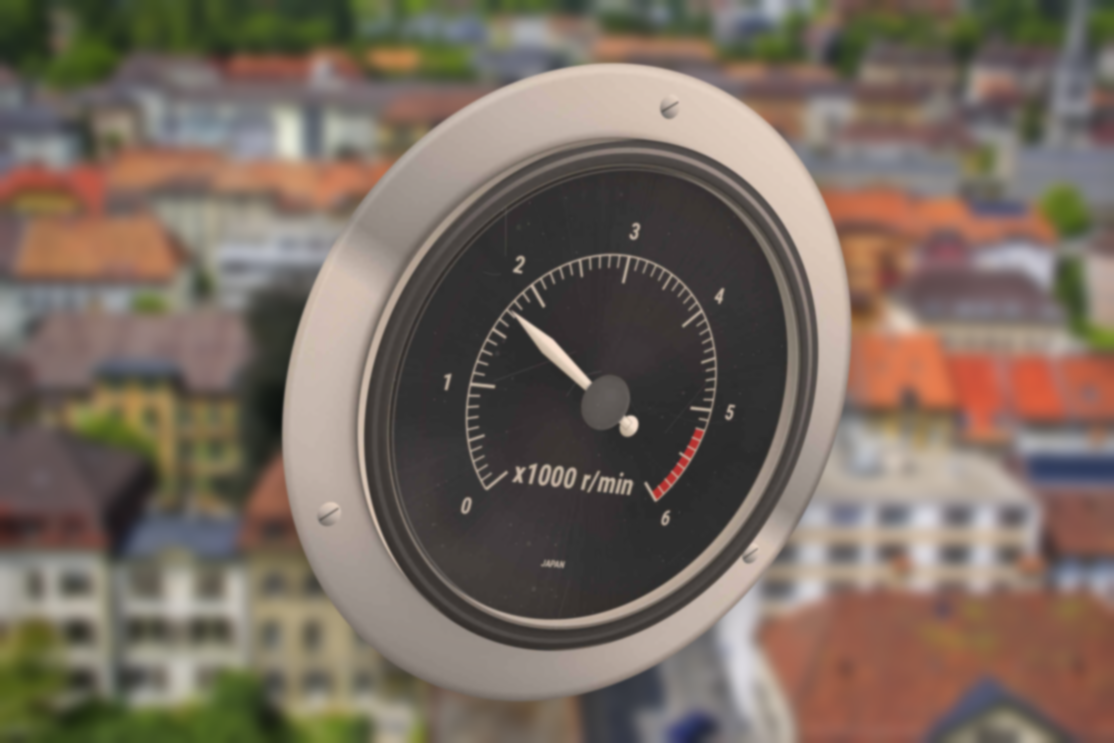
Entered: 1700 rpm
